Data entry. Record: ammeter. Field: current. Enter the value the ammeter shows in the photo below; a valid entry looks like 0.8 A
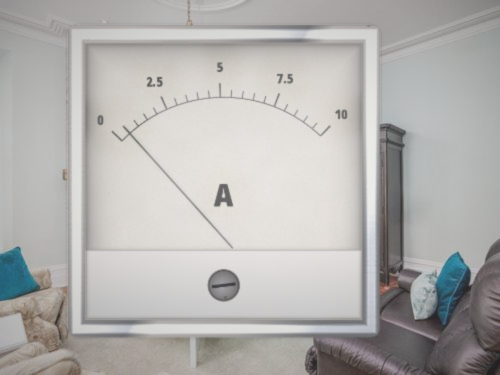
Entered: 0.5 A
